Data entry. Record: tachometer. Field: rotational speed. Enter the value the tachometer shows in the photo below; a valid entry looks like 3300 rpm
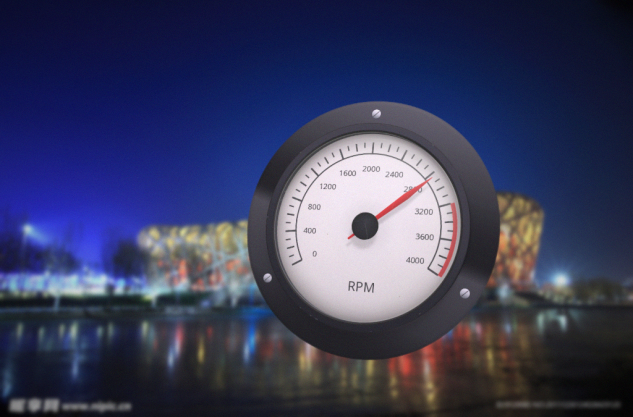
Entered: 2850 rpm
